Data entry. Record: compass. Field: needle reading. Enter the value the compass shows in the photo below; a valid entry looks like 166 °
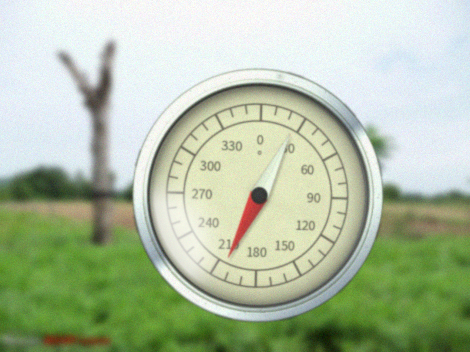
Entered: 205 °
